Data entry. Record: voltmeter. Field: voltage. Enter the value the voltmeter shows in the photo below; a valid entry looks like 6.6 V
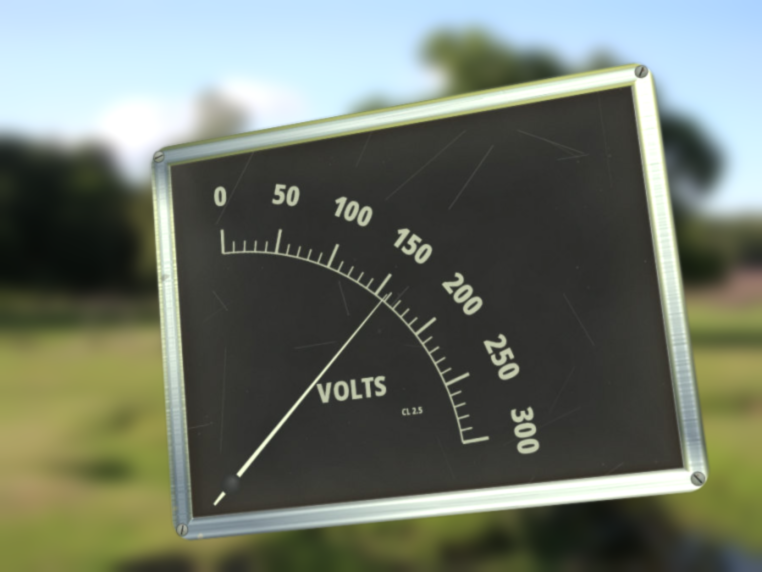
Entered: 160 V
